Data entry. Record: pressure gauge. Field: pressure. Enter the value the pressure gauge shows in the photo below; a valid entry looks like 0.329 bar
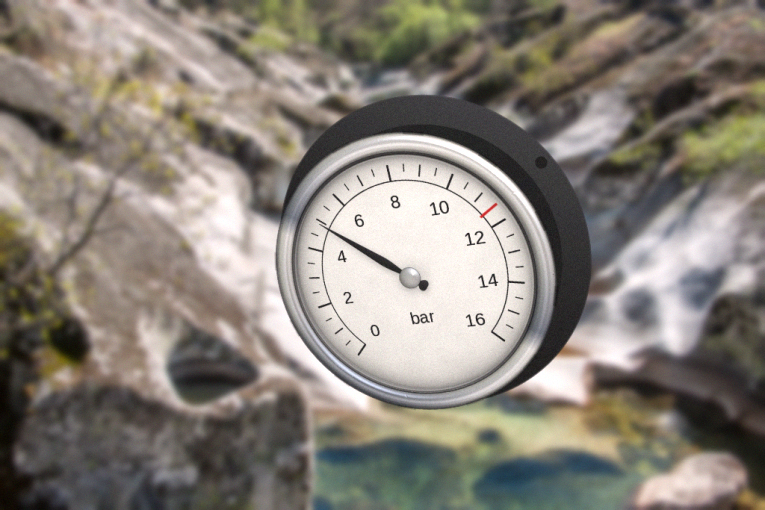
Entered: 5 bar
